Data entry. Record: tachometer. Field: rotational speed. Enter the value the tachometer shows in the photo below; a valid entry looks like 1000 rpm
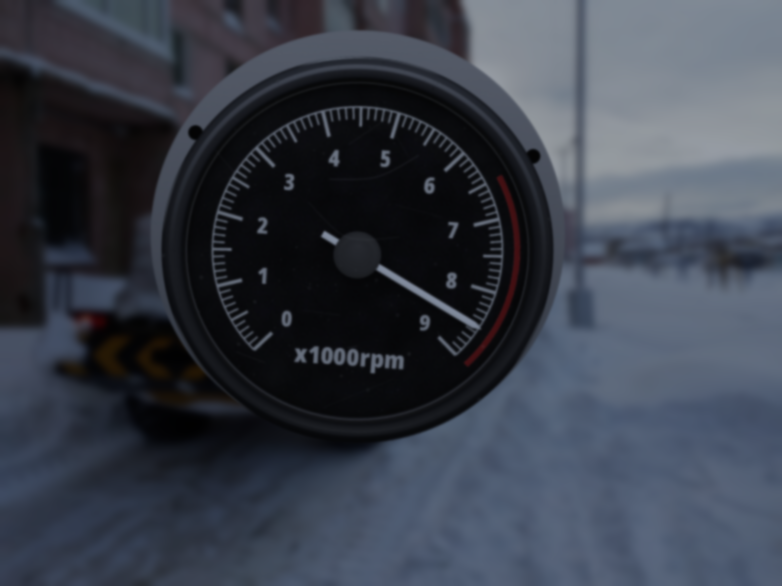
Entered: 8500 rpm
